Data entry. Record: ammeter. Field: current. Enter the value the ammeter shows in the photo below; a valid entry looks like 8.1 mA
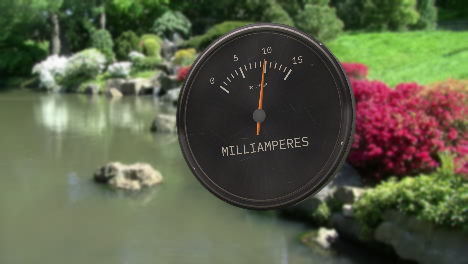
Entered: 10 mA
